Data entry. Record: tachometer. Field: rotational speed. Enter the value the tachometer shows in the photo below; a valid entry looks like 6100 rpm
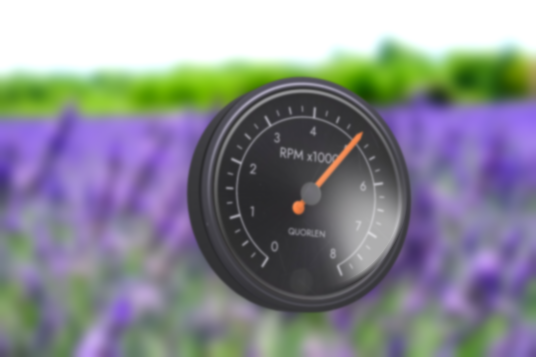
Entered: 5000 rpm
